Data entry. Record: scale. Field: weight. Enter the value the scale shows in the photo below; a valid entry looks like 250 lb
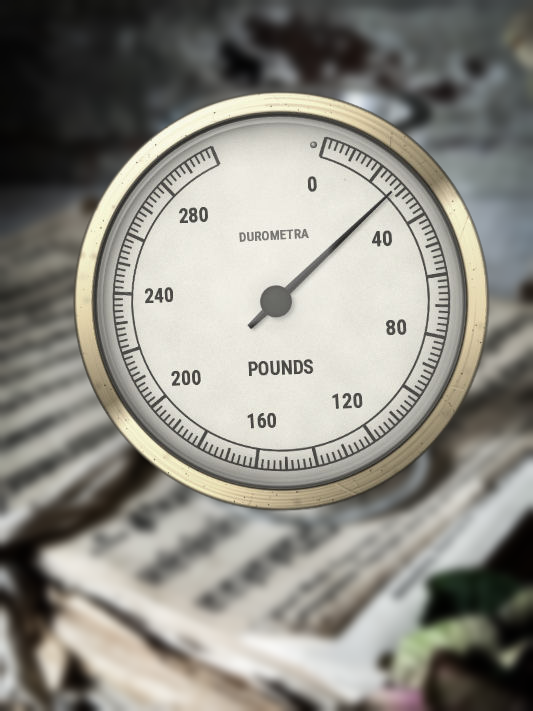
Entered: 28 lb
